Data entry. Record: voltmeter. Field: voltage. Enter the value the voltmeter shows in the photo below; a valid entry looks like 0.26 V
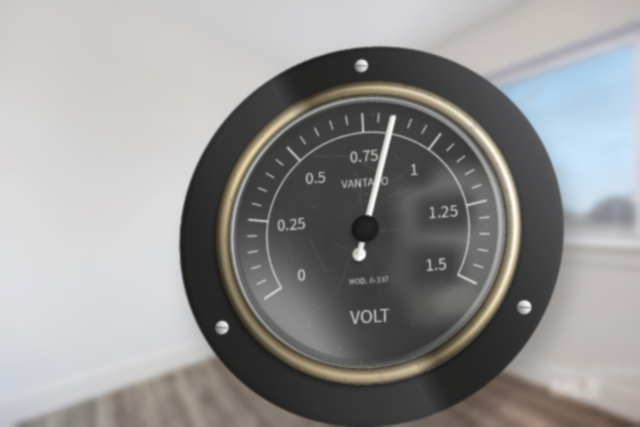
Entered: 0.85 V
